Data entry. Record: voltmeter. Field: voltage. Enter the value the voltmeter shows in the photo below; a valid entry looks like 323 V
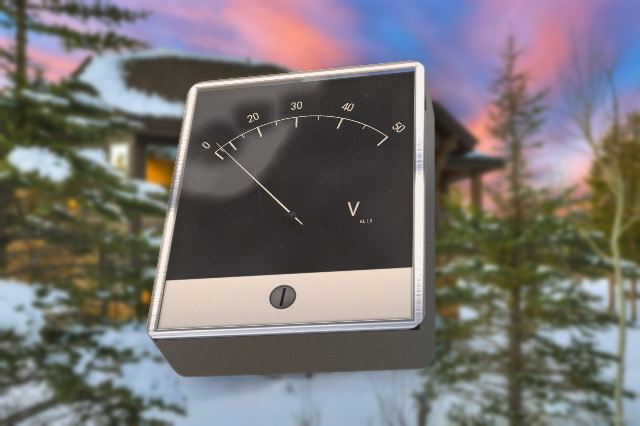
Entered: 5 V
